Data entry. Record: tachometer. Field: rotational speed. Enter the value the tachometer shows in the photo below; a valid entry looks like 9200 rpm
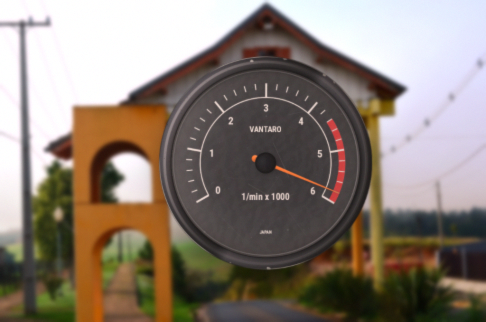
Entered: 5800 rpm
